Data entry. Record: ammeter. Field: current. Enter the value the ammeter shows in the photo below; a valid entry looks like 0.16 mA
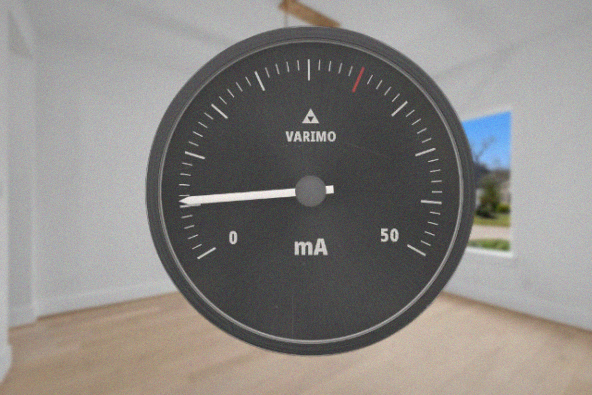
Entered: 5.5 mA
